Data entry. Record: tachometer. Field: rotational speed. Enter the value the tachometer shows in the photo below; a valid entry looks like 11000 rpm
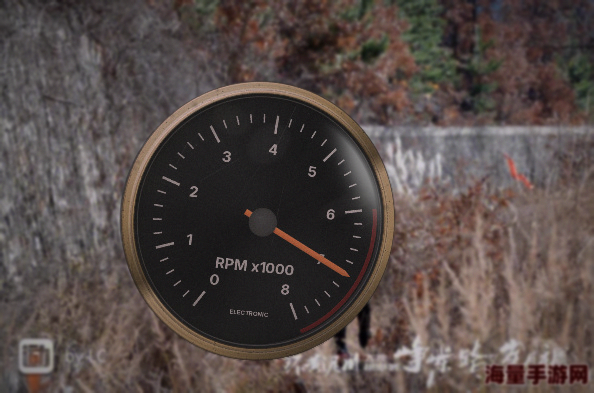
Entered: 7000 rpm
